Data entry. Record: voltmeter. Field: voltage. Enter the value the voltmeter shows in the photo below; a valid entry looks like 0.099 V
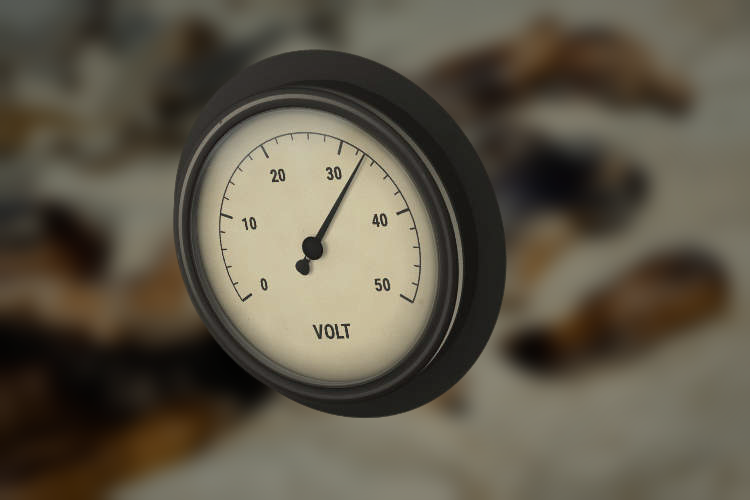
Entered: 33 V
